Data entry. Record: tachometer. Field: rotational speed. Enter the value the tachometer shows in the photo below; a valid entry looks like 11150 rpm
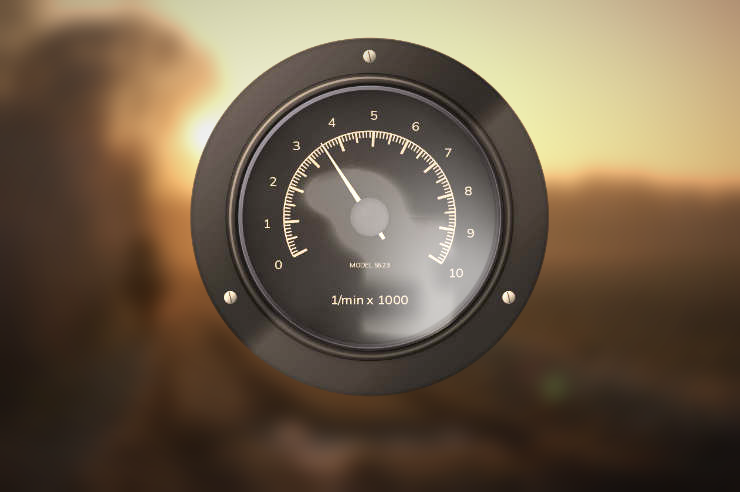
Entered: 3500 rpm
